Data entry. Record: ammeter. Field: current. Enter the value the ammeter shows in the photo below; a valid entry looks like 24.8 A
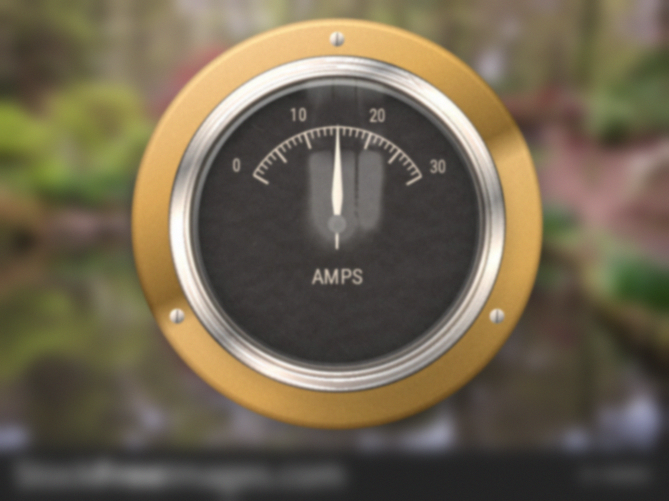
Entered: 15 A
